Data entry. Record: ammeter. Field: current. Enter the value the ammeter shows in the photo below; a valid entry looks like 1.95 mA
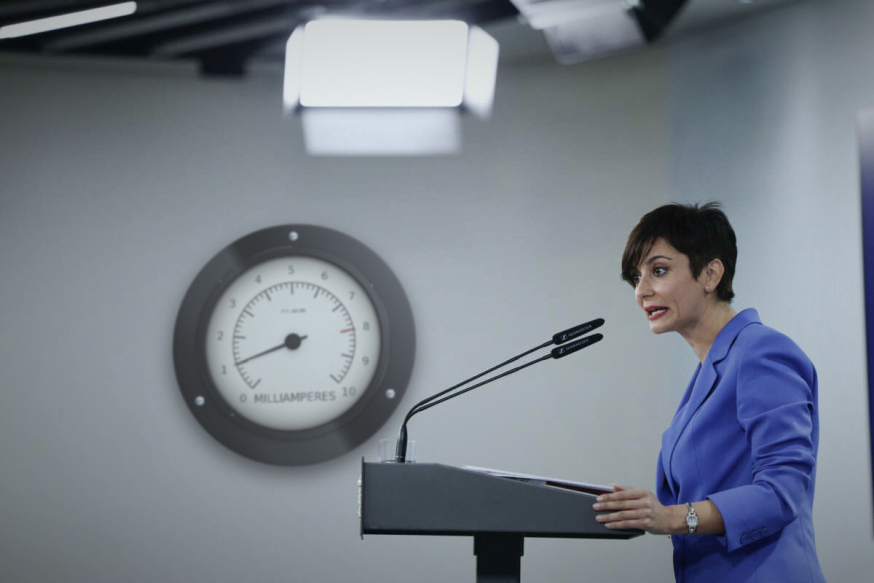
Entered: 1 mA
